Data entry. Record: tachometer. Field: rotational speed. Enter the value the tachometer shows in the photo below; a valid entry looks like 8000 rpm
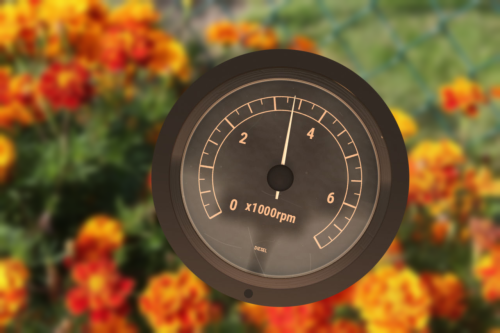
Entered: 3375 rpm
